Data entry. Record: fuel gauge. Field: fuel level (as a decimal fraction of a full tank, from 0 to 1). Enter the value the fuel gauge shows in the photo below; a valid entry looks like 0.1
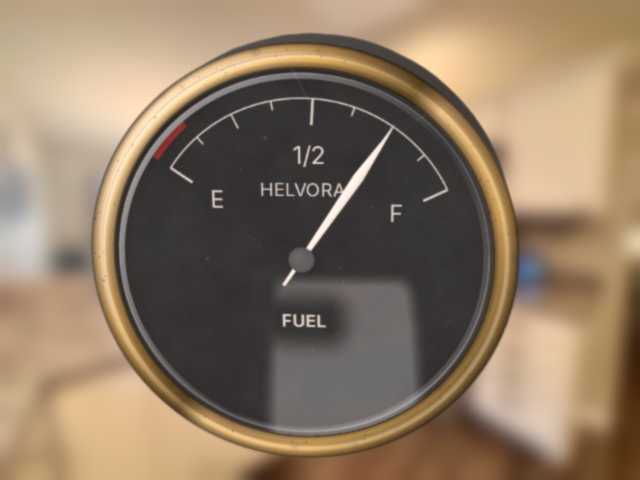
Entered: 0.75
